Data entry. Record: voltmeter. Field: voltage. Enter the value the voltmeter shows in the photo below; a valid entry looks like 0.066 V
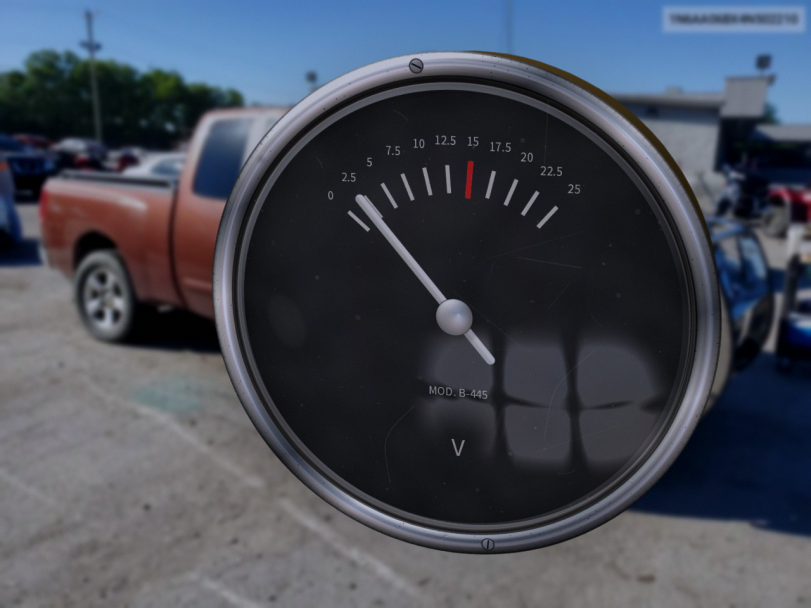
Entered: 2.5 V
